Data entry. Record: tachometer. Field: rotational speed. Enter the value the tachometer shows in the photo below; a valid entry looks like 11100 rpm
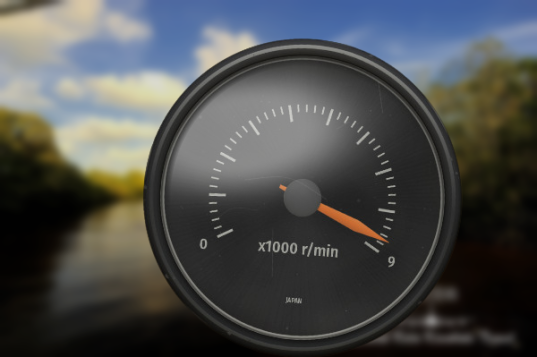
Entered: 8700 rpm
